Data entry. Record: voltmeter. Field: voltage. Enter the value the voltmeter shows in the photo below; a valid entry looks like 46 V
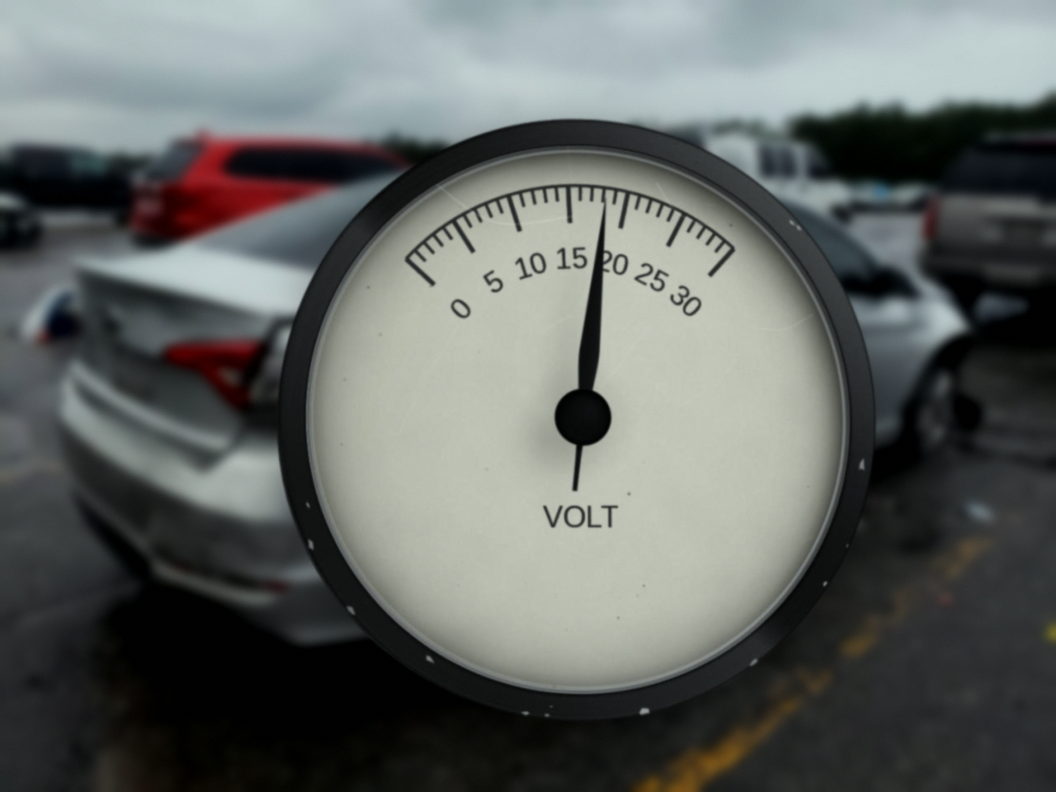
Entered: 18 V
